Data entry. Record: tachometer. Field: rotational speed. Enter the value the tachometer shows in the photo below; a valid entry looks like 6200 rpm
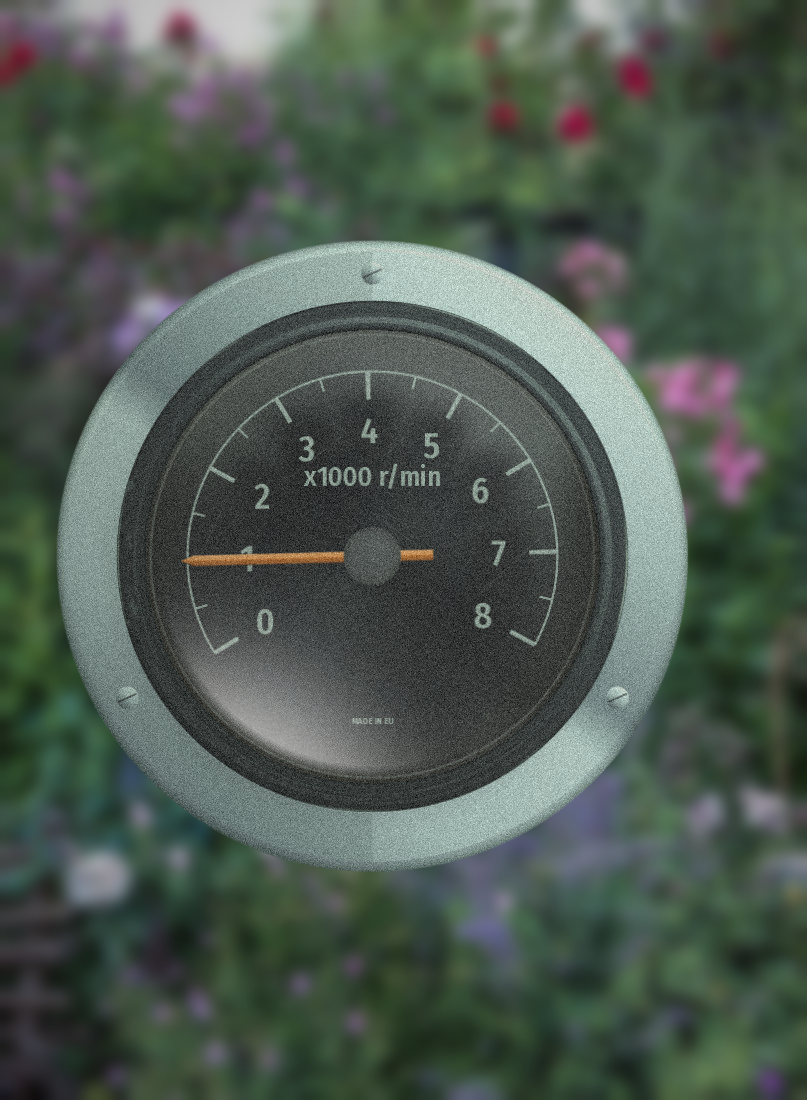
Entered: 1000 rpm
